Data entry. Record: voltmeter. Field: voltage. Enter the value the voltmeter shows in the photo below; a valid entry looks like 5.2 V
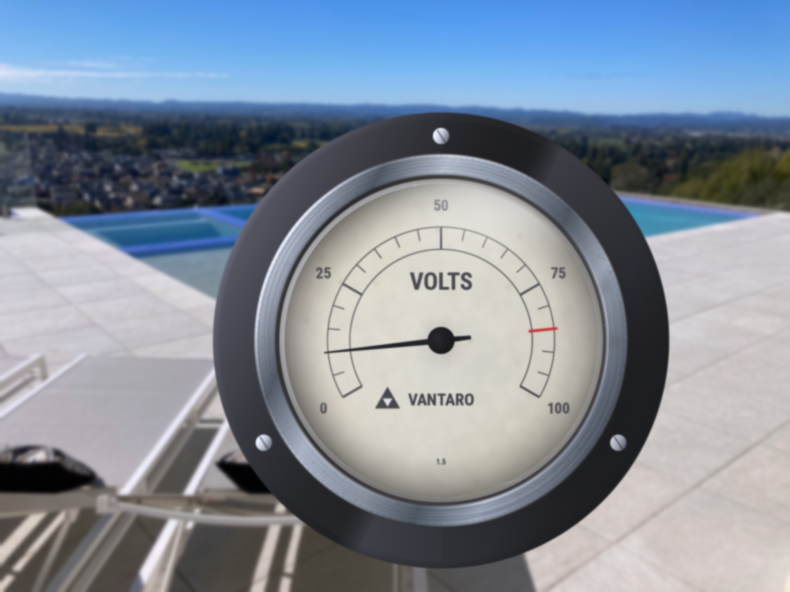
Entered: 10 V
